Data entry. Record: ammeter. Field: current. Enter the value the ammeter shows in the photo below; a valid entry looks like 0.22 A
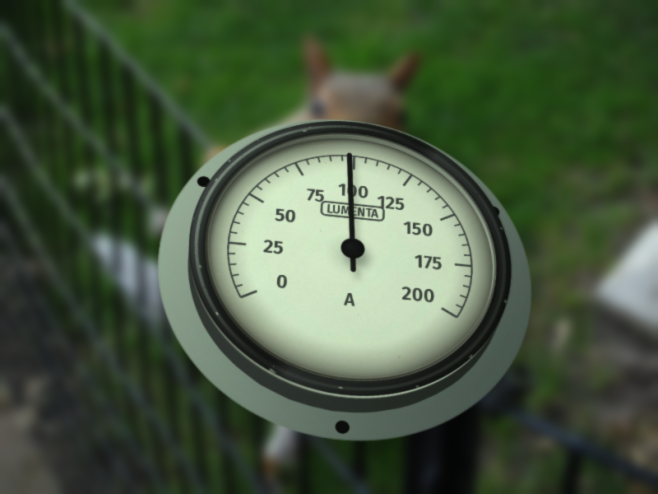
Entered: 97.5 A
